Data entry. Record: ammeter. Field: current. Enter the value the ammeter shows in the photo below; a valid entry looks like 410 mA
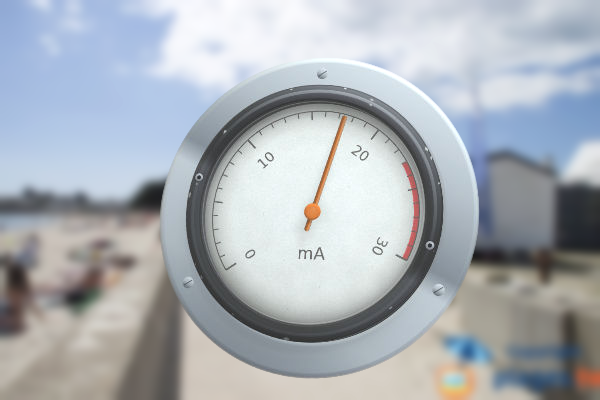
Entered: 17.5 mA
